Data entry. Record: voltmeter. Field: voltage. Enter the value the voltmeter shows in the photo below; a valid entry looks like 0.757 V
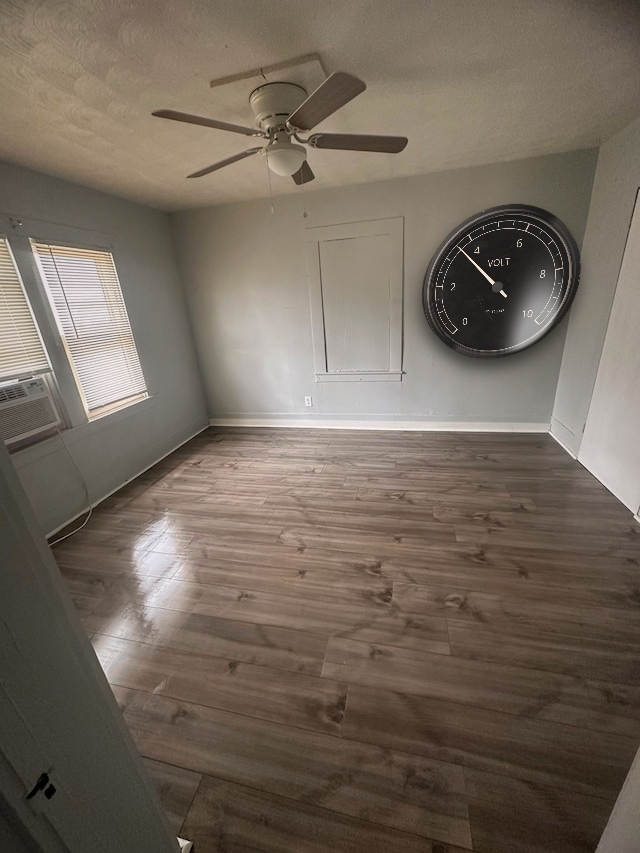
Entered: 3.5 V
